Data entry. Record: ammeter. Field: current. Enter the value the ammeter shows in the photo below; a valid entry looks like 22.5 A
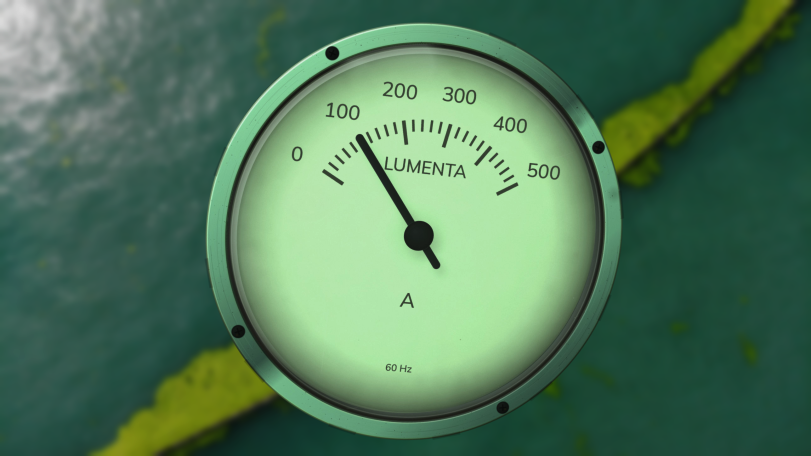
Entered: 100 A
